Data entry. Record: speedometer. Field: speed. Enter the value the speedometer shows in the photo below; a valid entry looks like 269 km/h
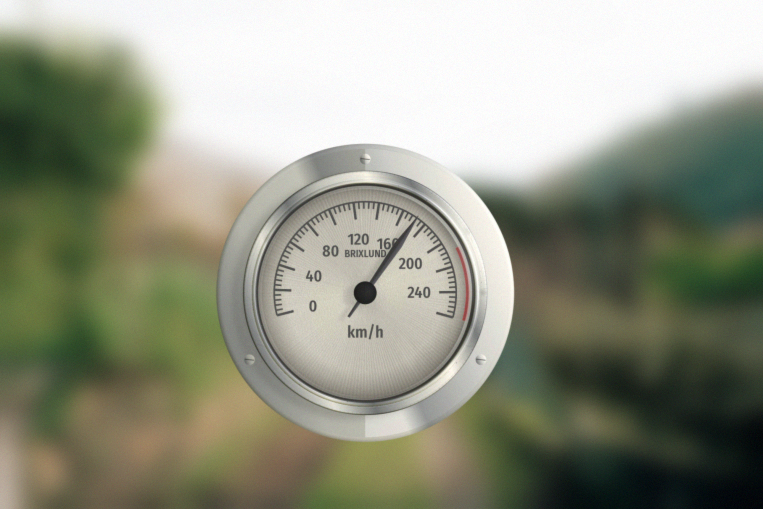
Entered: 172 km/h
